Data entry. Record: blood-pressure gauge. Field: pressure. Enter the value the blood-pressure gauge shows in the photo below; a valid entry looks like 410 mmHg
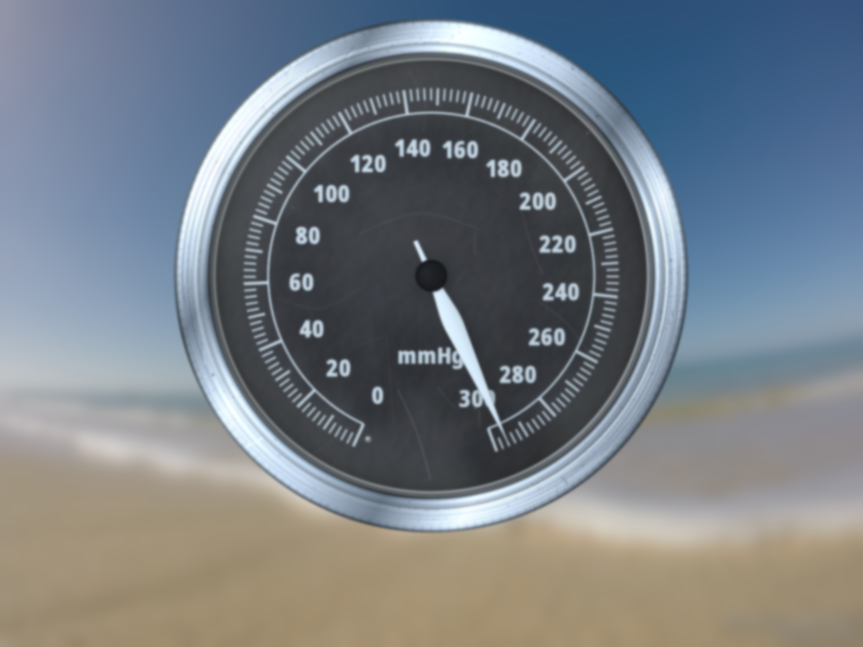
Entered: 296 mmHg
